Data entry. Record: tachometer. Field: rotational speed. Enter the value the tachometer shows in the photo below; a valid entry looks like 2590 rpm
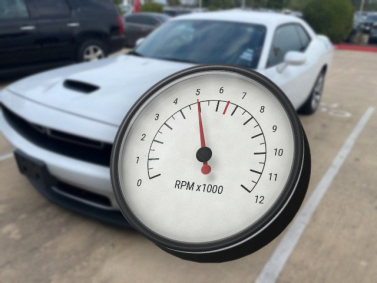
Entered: 5000 rpm
